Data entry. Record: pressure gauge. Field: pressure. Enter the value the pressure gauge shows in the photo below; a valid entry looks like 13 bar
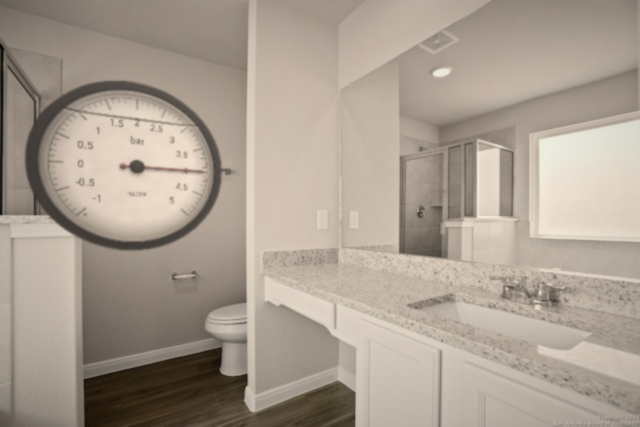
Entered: 4 bar
